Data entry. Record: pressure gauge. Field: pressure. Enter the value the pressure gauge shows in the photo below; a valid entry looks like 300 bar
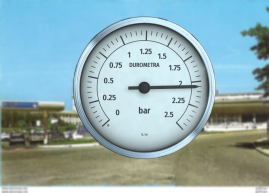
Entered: 2.05 bar
